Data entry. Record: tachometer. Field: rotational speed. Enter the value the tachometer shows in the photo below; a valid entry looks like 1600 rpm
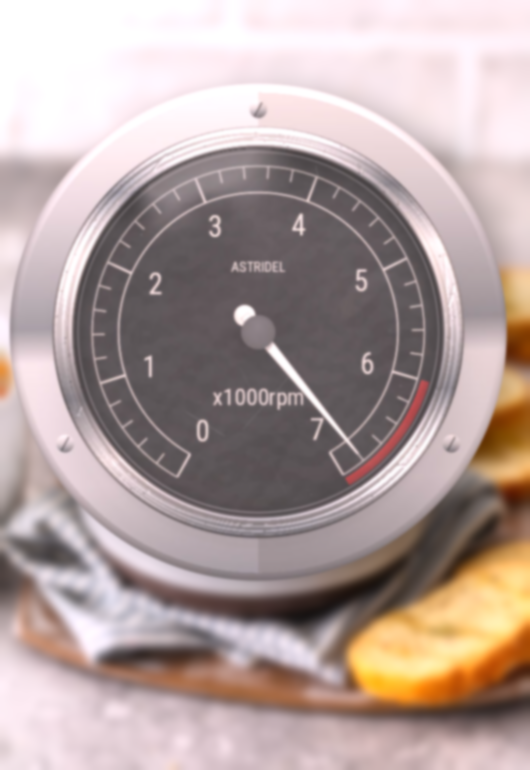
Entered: 6800 rpm
